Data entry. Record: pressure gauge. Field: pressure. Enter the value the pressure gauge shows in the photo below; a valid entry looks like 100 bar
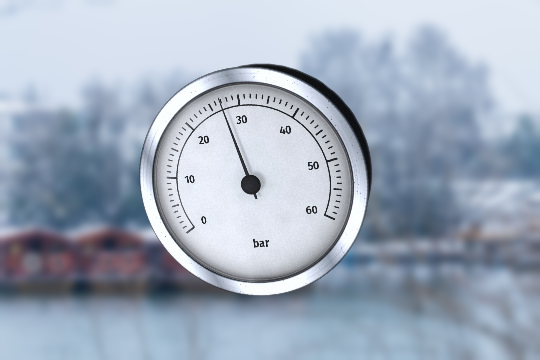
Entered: 27 bar
